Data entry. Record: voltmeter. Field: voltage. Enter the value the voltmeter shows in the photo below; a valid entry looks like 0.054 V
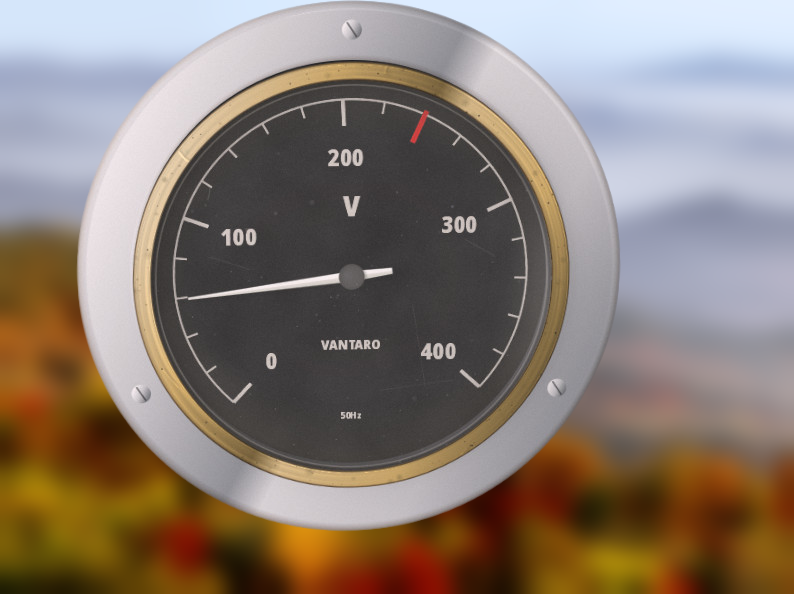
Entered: 60 V
